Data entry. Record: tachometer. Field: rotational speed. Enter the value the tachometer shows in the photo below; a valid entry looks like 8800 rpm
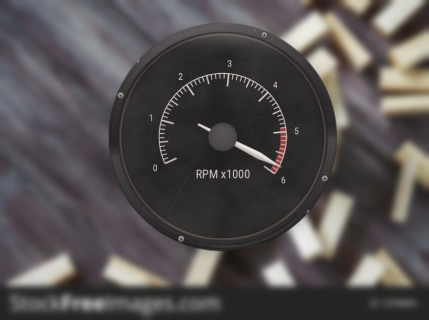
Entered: 5800 rpm
